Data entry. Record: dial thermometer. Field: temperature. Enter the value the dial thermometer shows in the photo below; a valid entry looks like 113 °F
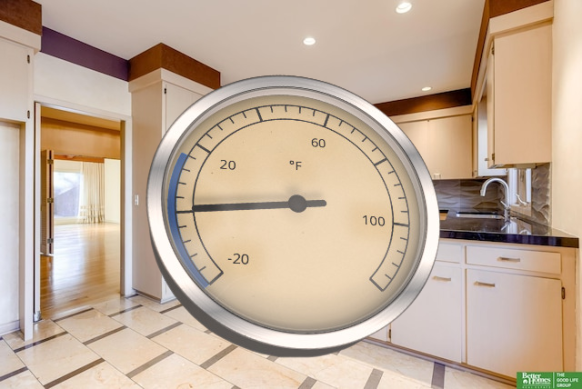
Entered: 0 °F
